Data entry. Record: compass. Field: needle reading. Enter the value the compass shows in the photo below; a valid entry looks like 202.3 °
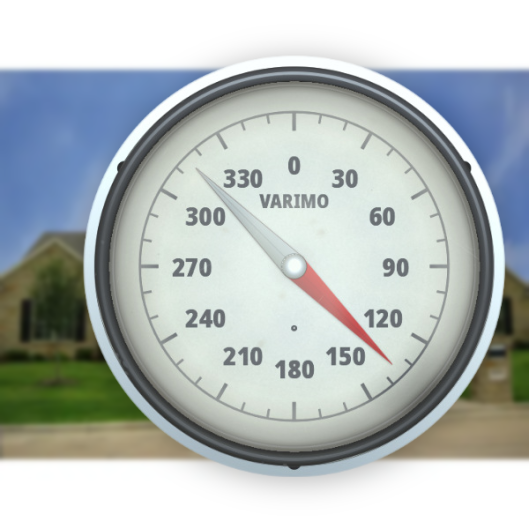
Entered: 135 °
